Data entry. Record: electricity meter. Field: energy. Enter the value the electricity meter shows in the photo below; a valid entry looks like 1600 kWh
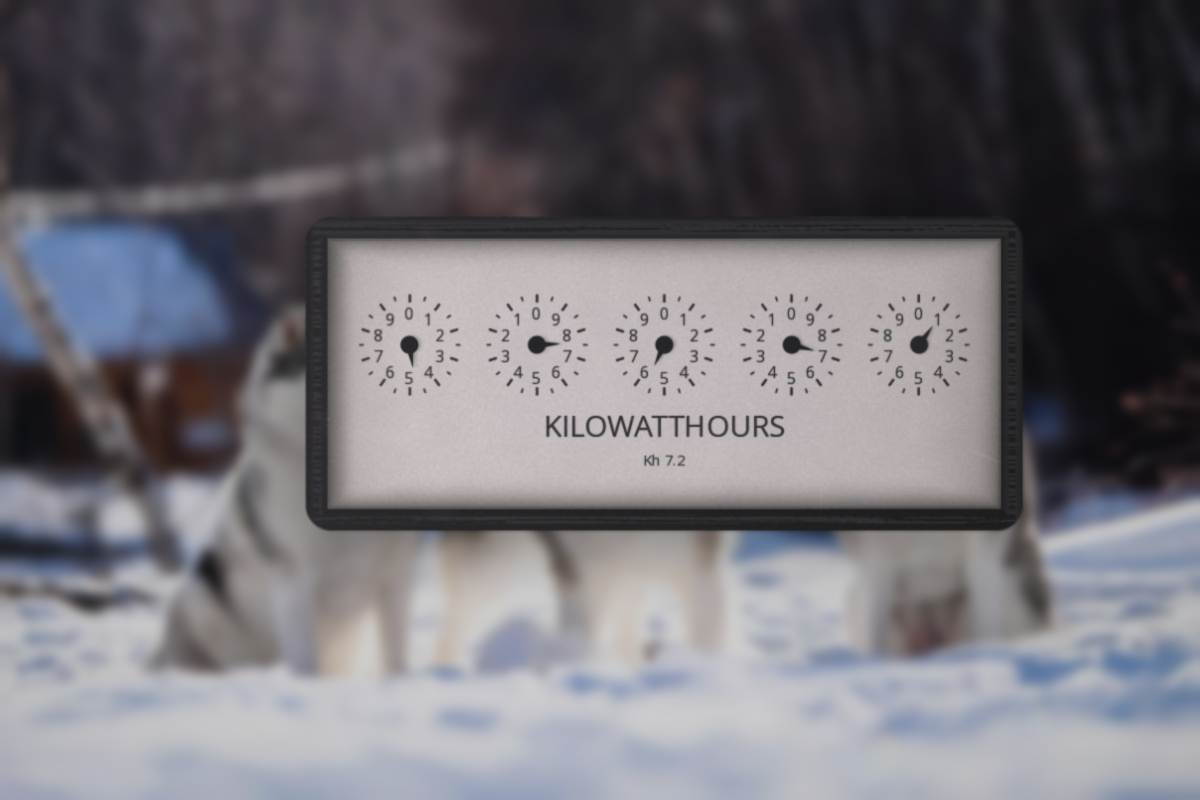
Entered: 47571 kWh
